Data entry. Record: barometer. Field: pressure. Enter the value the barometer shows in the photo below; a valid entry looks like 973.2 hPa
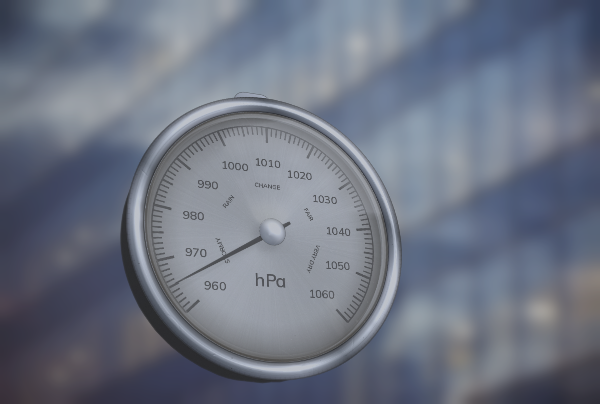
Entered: 965 hPa
